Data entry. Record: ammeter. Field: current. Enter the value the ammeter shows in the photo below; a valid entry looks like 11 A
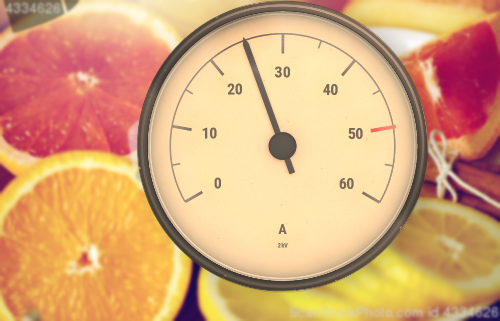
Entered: 25 A
